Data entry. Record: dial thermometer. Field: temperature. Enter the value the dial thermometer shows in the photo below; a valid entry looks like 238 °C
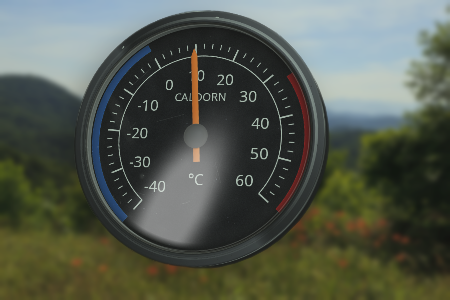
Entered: 10 °C
